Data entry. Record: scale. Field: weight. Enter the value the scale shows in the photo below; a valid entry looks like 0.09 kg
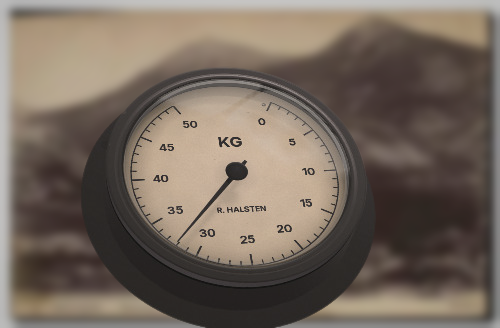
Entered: 32 kg
